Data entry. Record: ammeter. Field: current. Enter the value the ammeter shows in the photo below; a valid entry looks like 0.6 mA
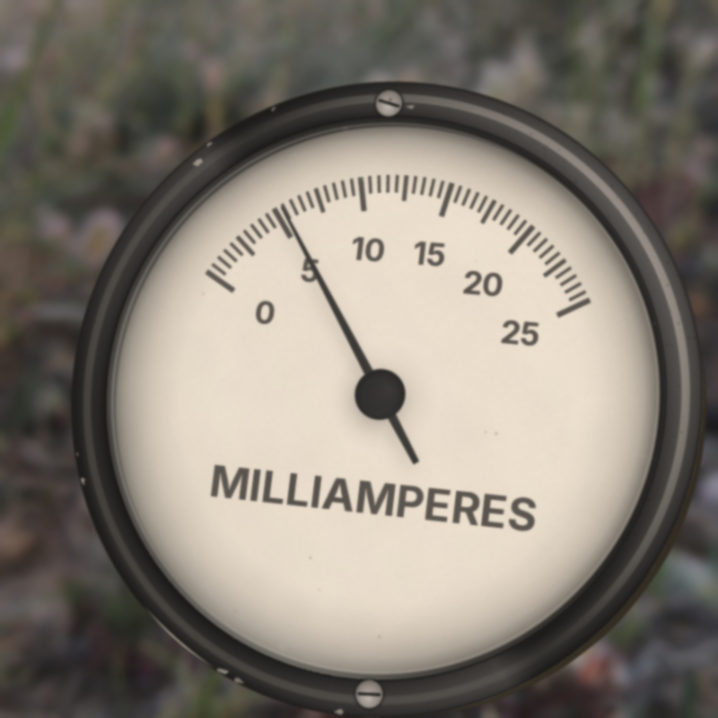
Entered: 5.5 mA
